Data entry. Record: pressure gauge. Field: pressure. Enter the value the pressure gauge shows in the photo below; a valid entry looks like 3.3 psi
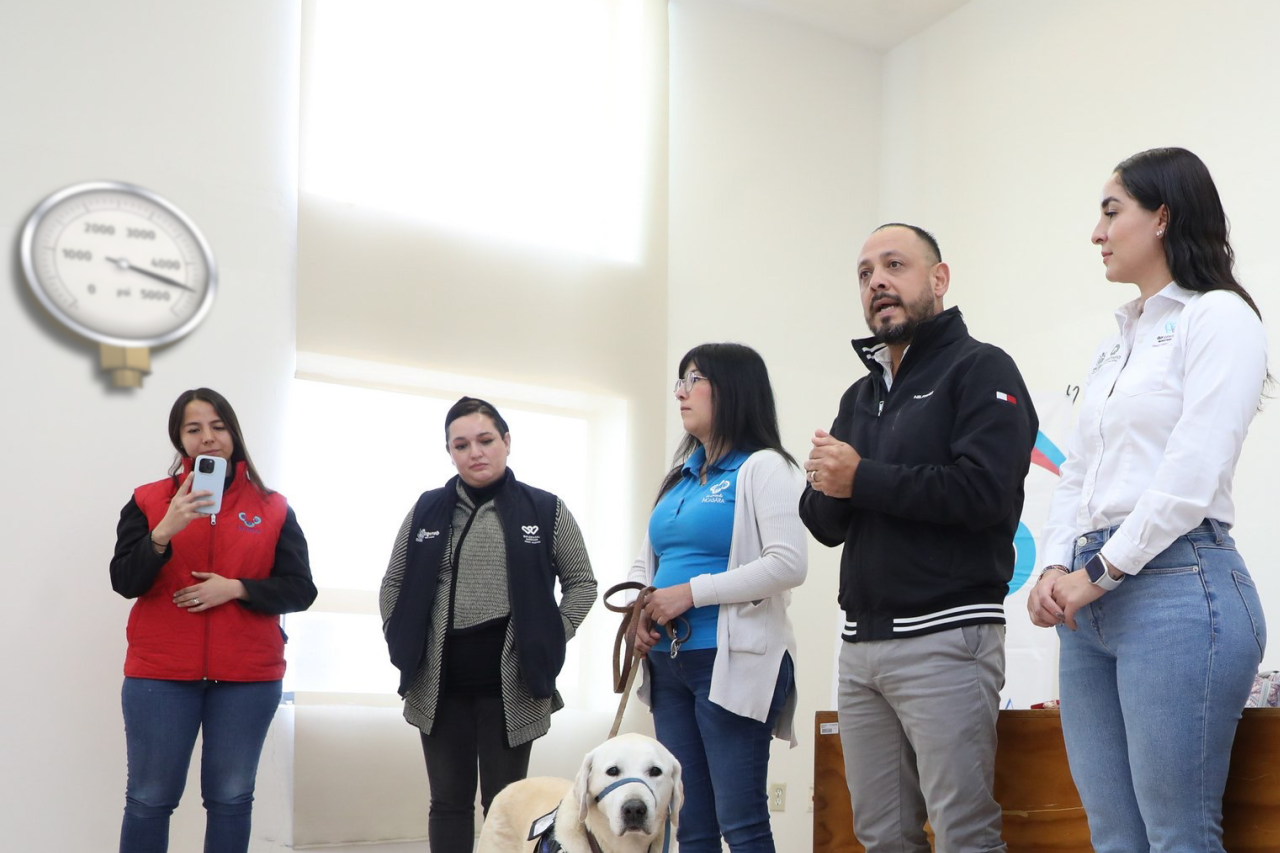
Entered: 4500 psi
